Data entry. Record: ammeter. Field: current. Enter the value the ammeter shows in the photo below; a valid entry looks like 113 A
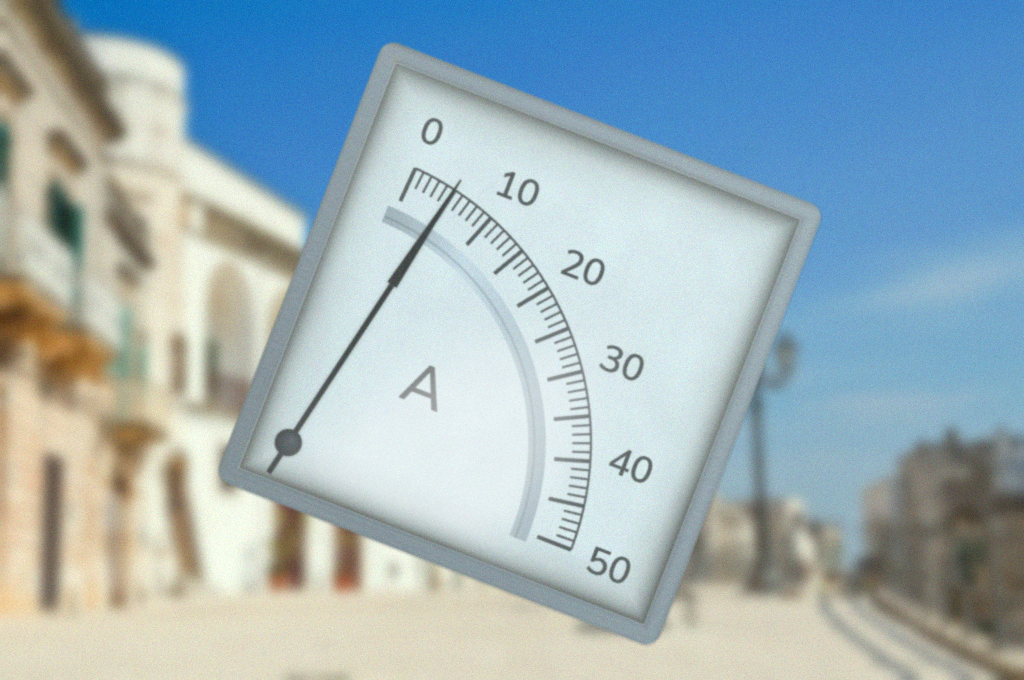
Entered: 5 A
